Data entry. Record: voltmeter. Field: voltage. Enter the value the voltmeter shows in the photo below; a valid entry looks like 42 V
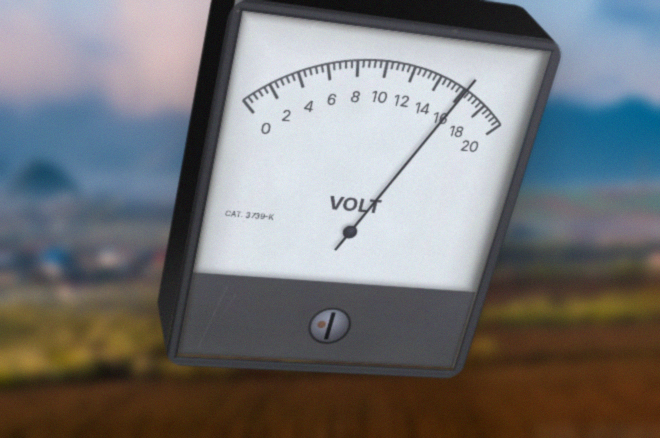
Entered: 16 V
